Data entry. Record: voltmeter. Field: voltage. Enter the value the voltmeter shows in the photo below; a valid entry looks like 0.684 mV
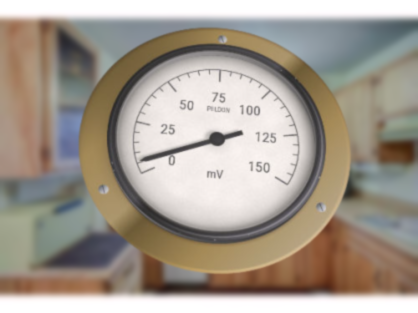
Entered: 5 mV
